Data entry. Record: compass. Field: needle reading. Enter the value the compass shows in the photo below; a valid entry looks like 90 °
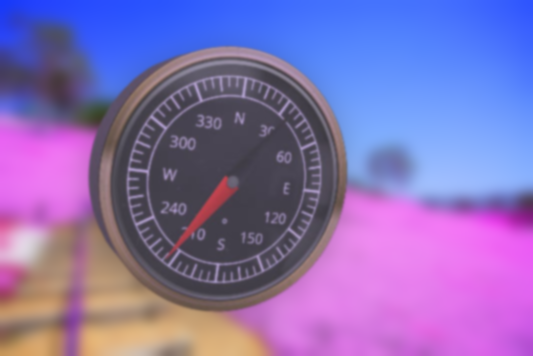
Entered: 215 °
